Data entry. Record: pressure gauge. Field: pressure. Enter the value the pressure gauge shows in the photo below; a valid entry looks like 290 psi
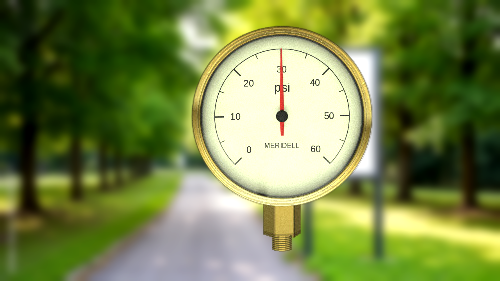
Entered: 30 psi
